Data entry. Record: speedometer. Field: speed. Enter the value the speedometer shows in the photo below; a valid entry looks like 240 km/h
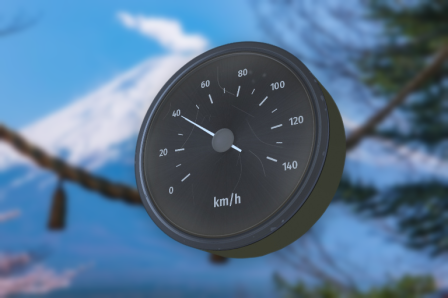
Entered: 40 km/h
